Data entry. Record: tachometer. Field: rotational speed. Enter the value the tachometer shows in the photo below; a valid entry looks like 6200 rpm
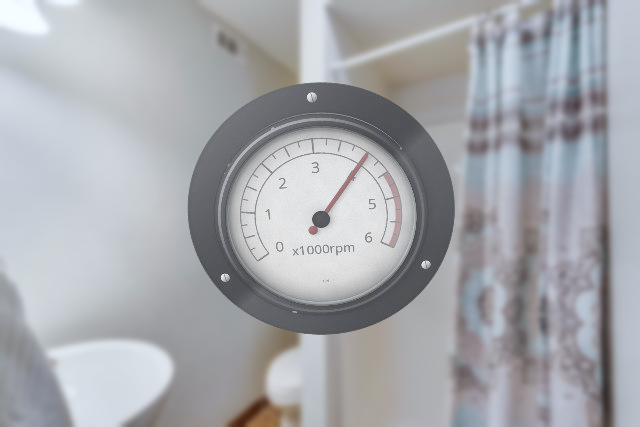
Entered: 4000 rpm
